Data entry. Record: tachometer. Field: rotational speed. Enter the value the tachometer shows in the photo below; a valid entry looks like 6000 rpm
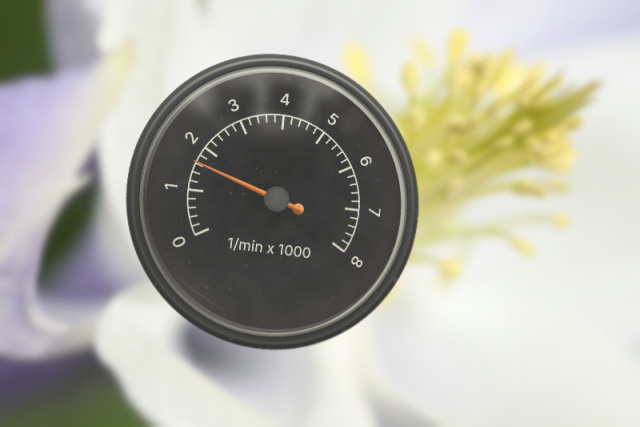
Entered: 1600 rpm
